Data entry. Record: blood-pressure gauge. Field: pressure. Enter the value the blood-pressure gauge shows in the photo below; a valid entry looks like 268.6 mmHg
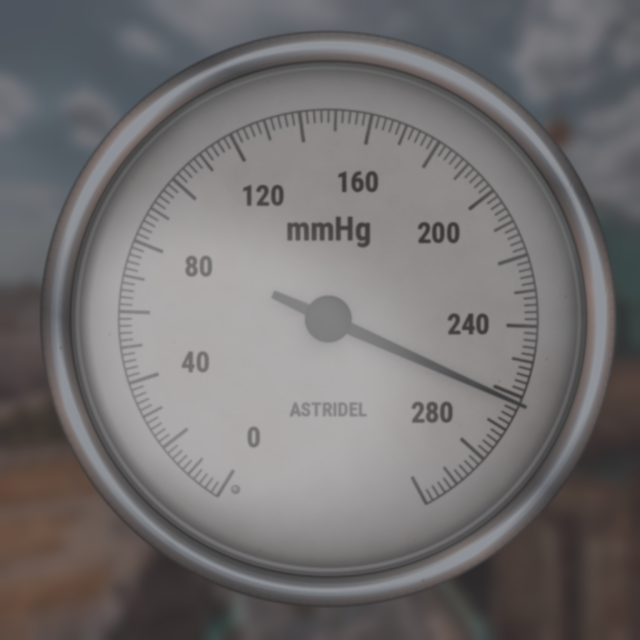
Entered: 262 mmHg
